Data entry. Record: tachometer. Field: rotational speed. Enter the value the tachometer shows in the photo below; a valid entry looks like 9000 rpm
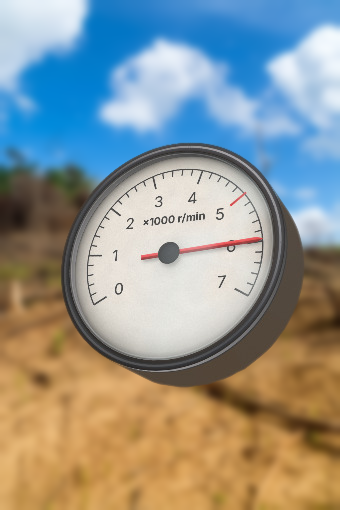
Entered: 6000 rpm
